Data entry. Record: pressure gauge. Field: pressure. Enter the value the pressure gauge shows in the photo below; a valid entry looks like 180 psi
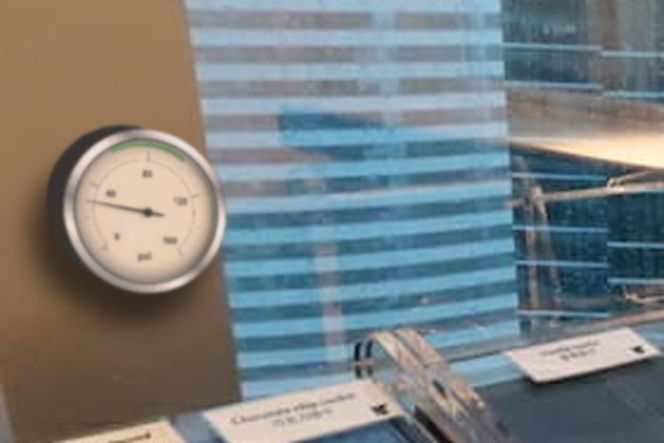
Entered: 30 psi
